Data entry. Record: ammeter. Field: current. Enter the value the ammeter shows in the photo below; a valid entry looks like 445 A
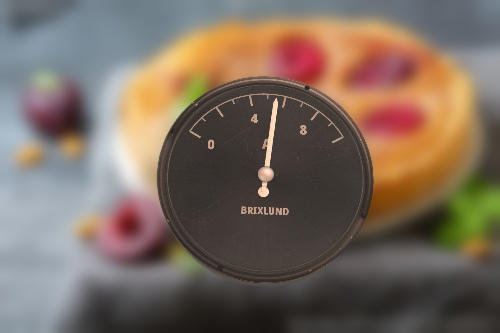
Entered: 5.5 A
